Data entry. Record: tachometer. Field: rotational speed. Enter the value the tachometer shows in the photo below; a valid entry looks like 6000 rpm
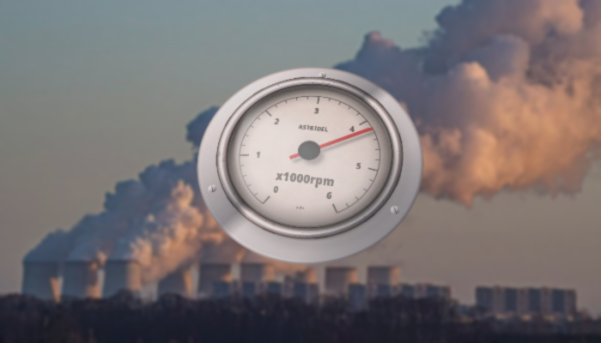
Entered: 4200 rpm
